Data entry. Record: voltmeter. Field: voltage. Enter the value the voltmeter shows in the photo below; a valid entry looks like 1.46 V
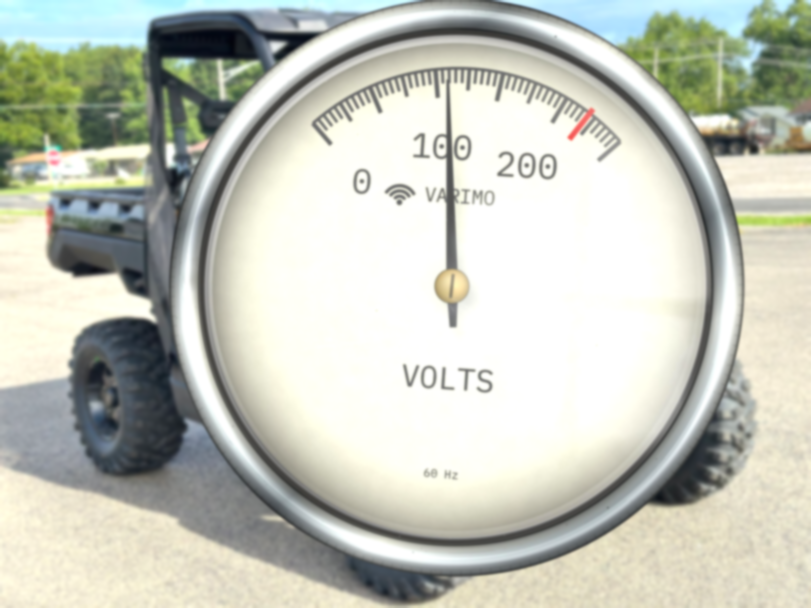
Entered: 110 V
